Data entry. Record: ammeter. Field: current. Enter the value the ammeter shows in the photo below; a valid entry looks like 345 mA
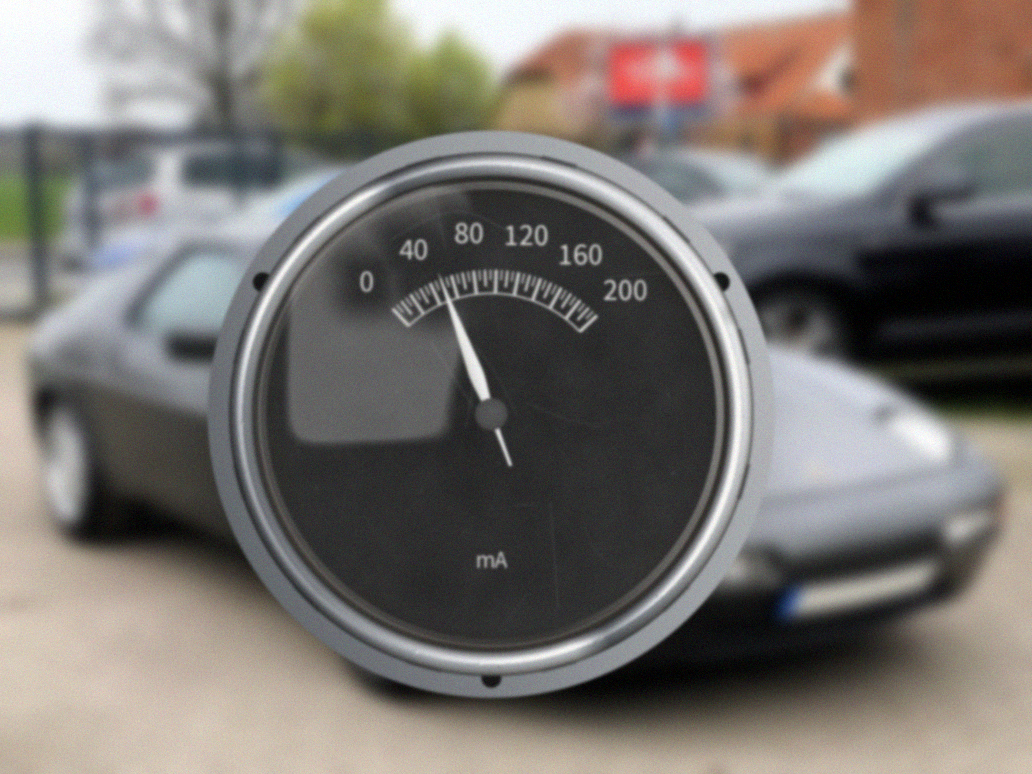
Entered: 50 mA
